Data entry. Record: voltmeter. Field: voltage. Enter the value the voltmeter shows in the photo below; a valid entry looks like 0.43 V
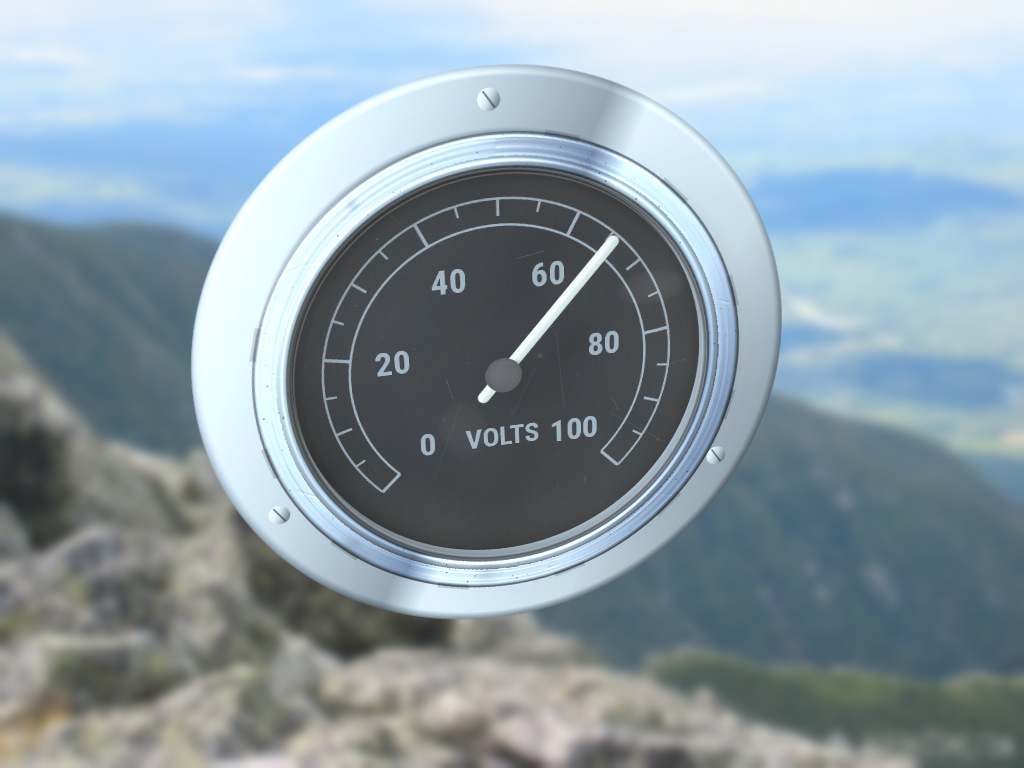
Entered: 65 V
